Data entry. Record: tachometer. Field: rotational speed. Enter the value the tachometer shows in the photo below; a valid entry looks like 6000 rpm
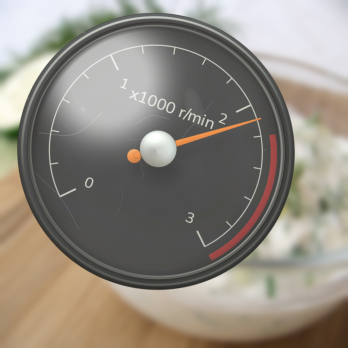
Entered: 2100 rpm
